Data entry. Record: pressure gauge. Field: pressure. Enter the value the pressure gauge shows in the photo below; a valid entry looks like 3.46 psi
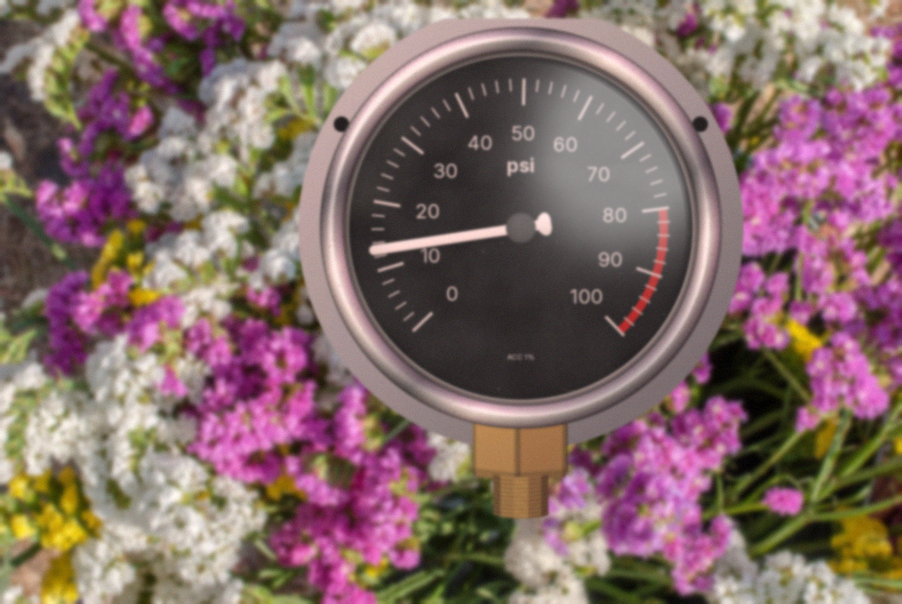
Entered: 13 psi
